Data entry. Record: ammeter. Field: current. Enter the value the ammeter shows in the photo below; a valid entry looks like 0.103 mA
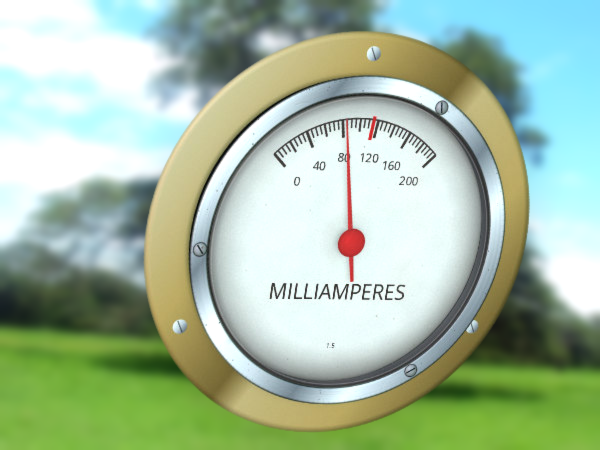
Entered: 80 mA
